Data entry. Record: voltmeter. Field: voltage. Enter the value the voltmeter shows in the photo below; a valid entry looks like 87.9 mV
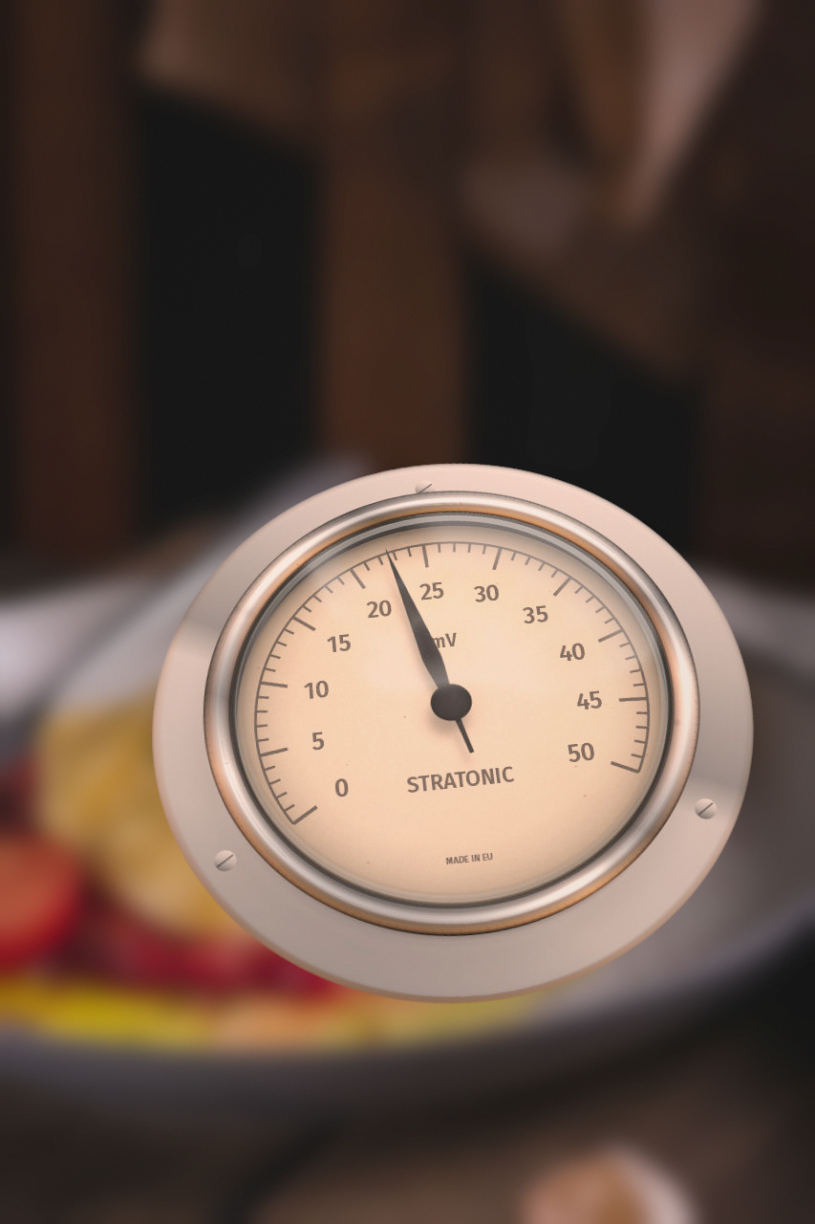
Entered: 22.5 mV
